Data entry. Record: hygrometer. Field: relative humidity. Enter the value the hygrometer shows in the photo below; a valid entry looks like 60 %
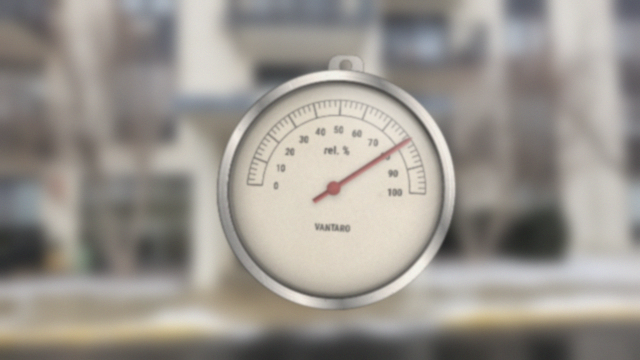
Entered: 80 %
